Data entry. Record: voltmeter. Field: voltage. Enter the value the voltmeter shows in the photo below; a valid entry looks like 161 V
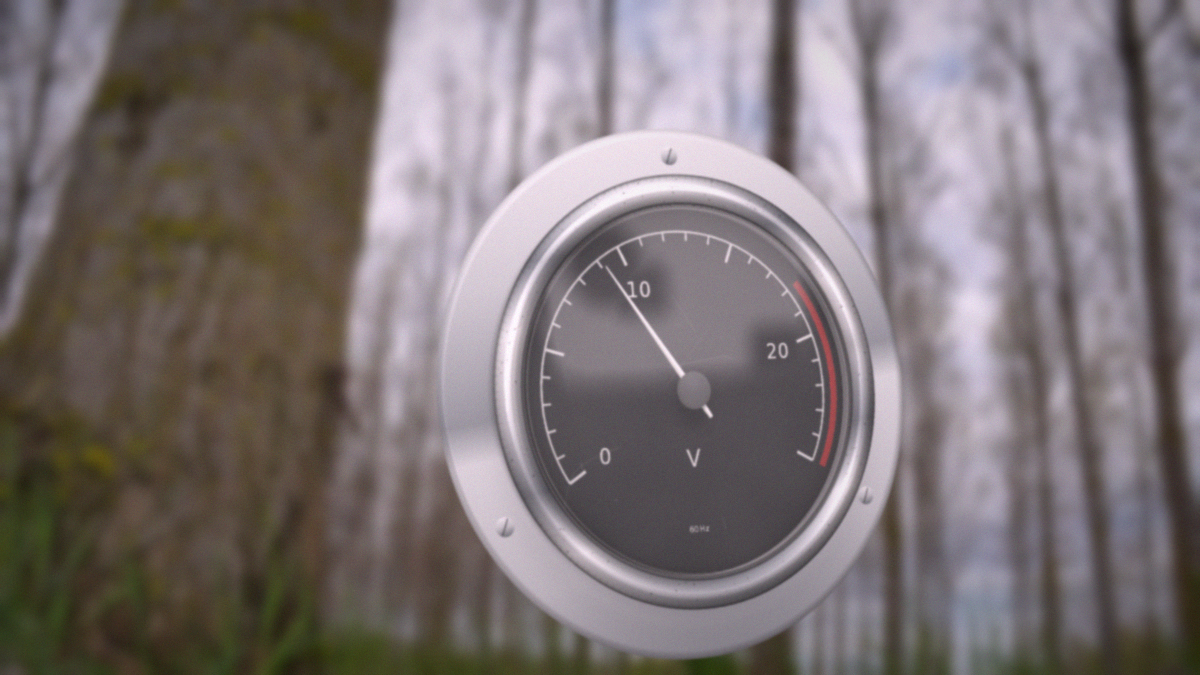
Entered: 9 V
